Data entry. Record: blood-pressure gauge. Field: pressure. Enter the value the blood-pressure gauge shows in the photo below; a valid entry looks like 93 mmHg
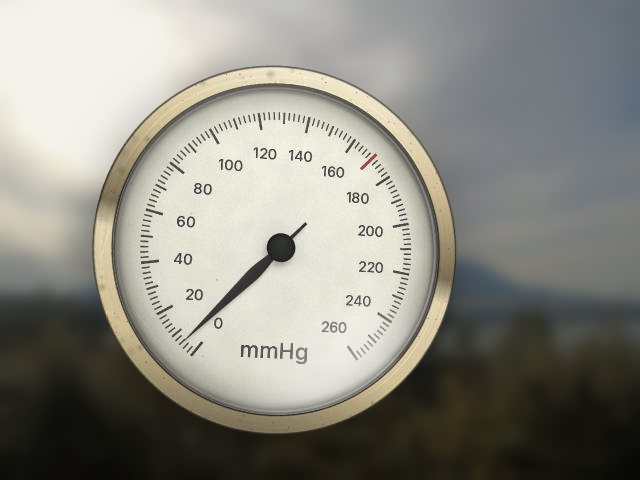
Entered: 6 mmHg
